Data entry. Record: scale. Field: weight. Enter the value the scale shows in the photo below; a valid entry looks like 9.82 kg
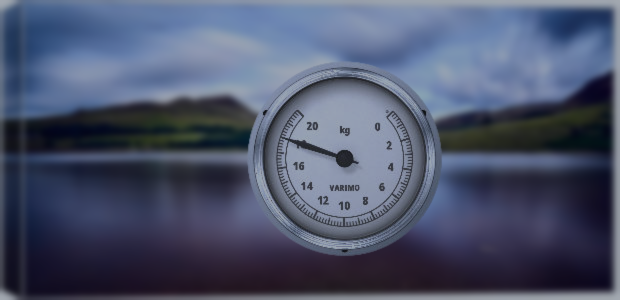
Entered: 18 kg
